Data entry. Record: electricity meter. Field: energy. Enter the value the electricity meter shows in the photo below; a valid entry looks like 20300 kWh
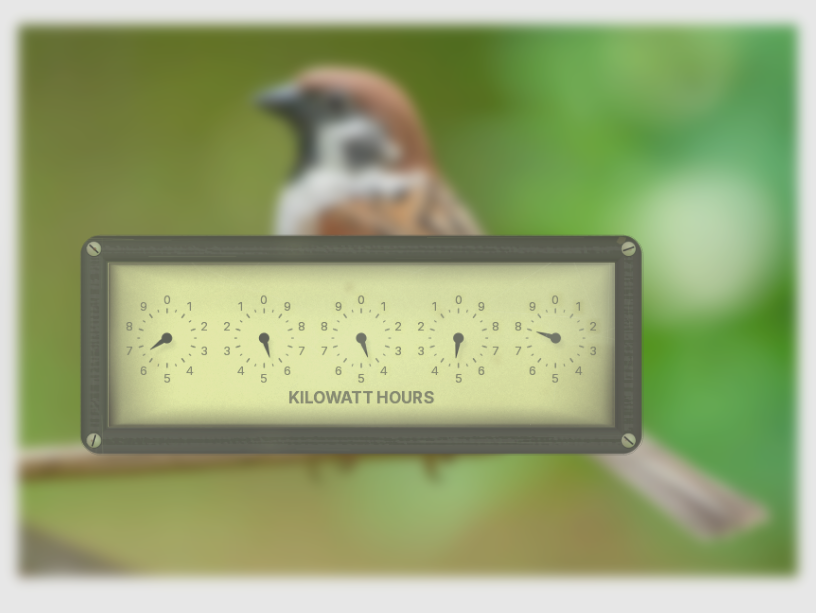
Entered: 65448 kWh
